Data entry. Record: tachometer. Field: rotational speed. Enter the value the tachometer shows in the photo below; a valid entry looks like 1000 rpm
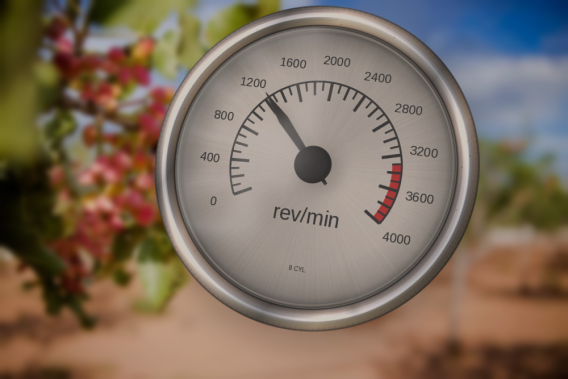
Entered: 1250 rpm
